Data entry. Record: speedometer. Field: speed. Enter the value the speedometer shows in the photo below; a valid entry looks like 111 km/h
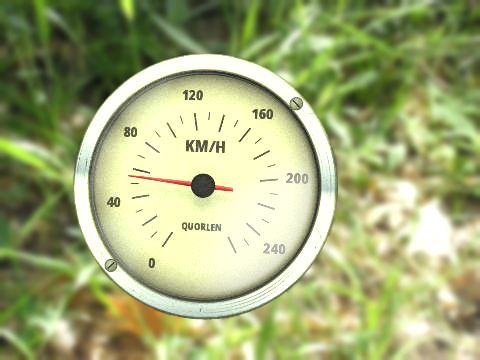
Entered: 55 km/h
